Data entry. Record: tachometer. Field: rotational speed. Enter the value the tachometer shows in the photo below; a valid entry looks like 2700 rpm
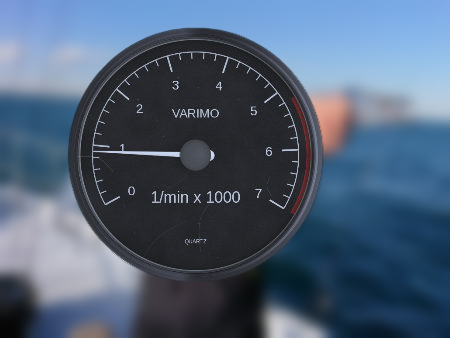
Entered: 900 rpm
